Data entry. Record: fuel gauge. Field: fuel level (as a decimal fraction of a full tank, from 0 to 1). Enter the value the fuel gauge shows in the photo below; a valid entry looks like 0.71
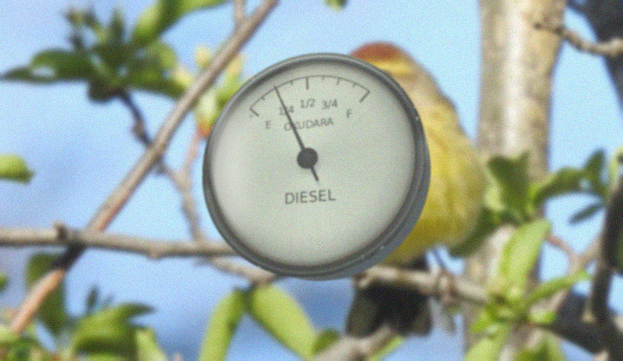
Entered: 0.25
